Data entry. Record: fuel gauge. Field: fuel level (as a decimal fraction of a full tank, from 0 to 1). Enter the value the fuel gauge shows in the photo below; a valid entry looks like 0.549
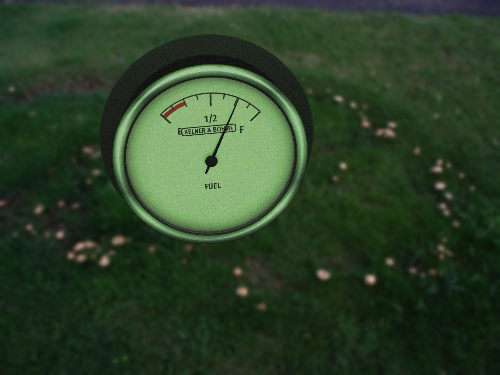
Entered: 0.75
